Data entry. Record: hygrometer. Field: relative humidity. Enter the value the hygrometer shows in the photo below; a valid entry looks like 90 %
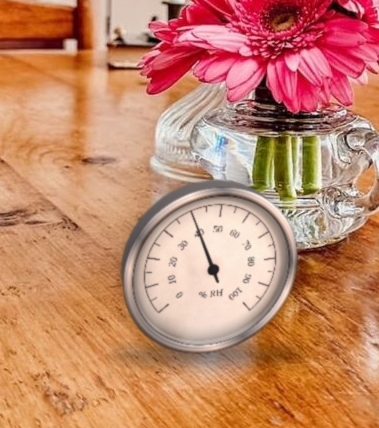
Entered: 40 %
